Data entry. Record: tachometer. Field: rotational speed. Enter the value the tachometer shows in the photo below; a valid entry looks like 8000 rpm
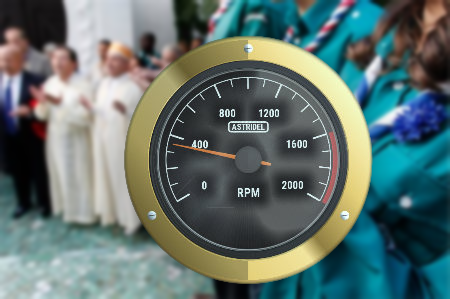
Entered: 350 rpm
